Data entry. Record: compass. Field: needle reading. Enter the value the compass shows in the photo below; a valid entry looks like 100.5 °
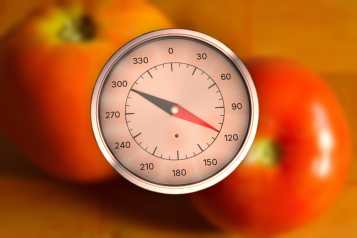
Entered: 120 °
